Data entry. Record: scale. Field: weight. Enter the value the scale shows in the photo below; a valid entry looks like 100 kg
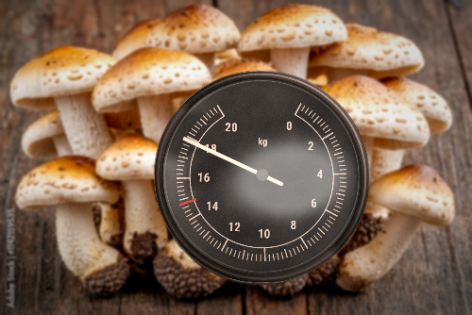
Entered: 17.8 kg
